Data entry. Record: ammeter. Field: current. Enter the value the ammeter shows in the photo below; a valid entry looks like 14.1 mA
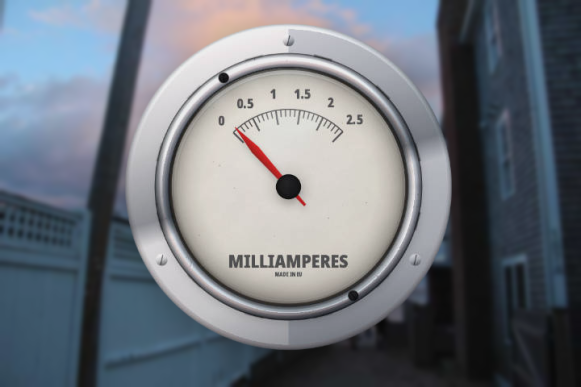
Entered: 0.1 mA
